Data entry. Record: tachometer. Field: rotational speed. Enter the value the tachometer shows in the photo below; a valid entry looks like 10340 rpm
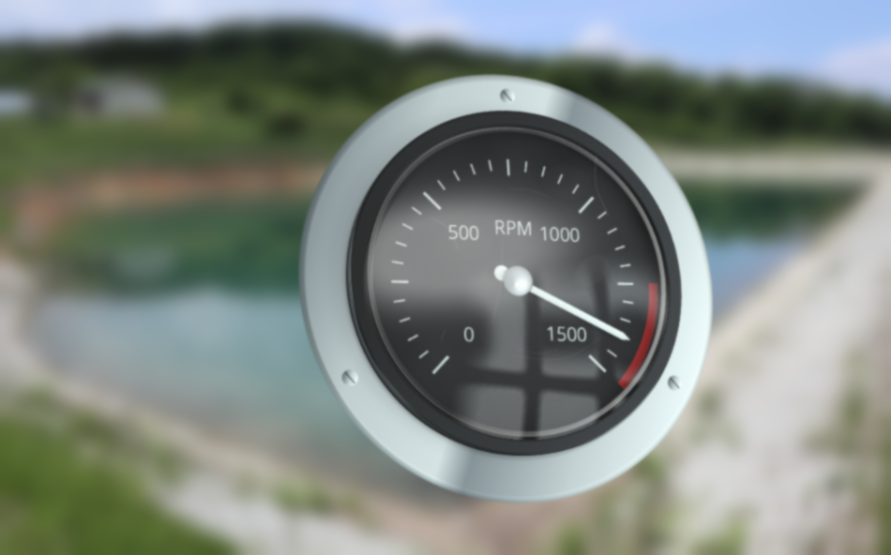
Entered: 1400 rpm
